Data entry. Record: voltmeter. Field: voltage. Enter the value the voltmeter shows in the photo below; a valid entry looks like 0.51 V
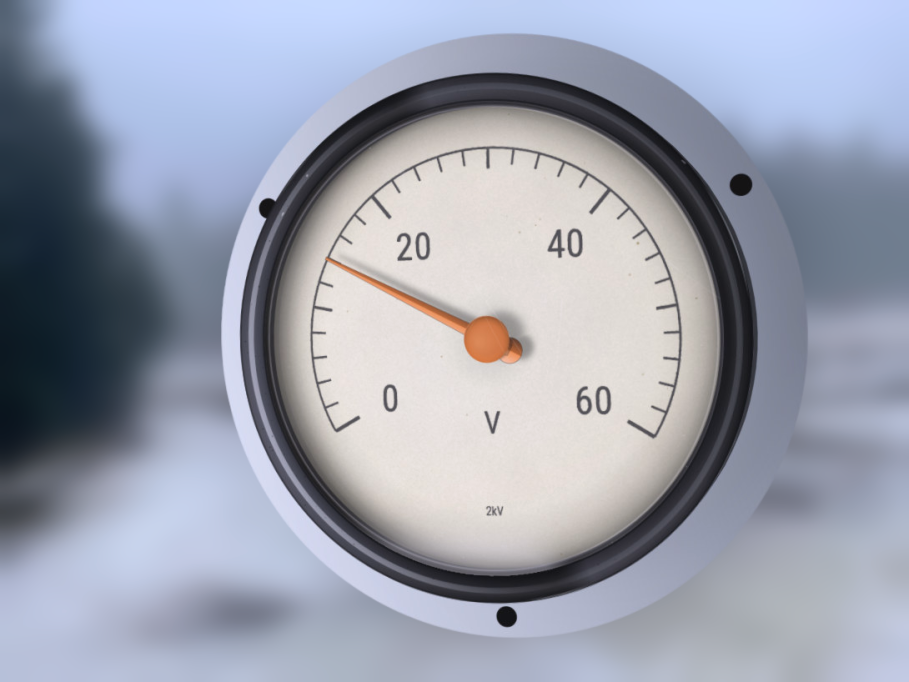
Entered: 14 V
